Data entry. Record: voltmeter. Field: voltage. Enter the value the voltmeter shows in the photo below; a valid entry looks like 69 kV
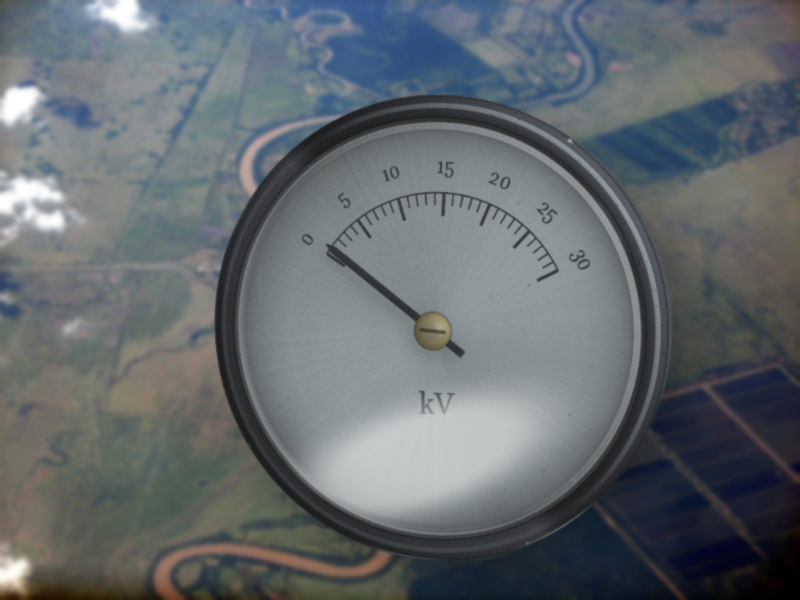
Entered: 1 kV
